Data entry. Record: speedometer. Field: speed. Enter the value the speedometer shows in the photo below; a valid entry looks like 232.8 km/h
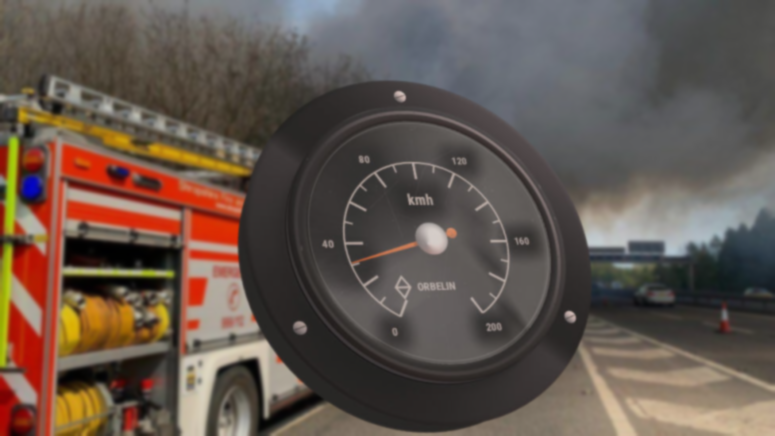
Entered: 30 km/h
